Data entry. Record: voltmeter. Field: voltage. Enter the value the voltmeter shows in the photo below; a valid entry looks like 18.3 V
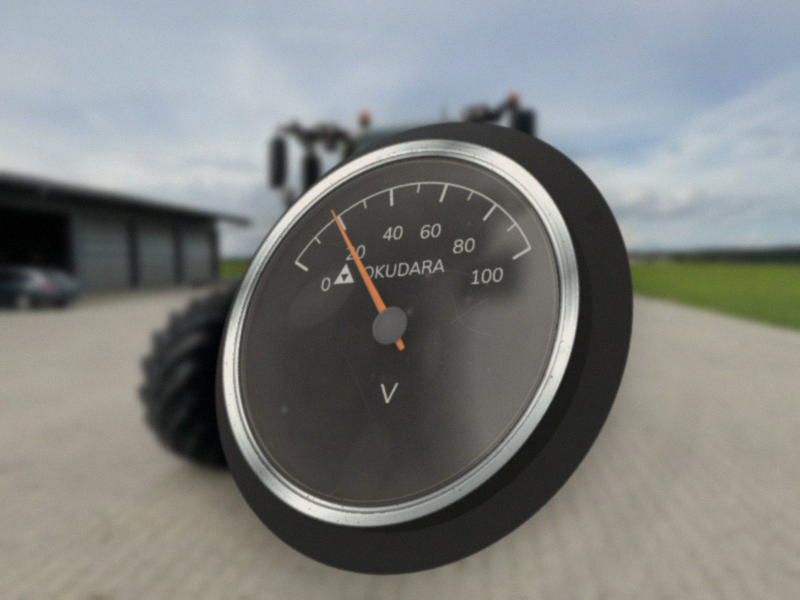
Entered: 20 V
